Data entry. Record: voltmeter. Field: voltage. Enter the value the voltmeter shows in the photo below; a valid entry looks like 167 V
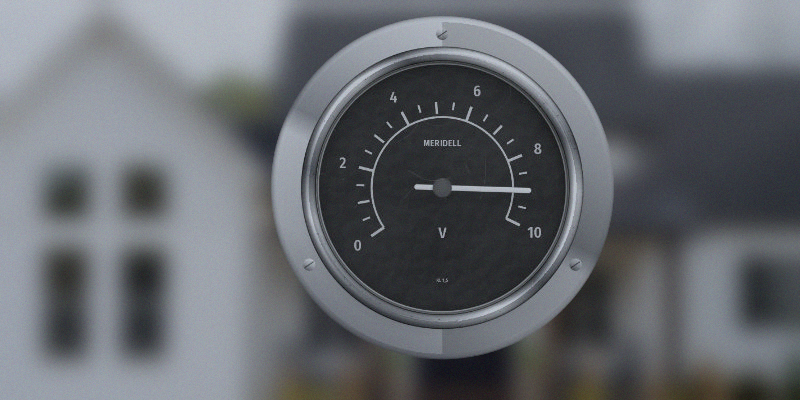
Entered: 9 V
